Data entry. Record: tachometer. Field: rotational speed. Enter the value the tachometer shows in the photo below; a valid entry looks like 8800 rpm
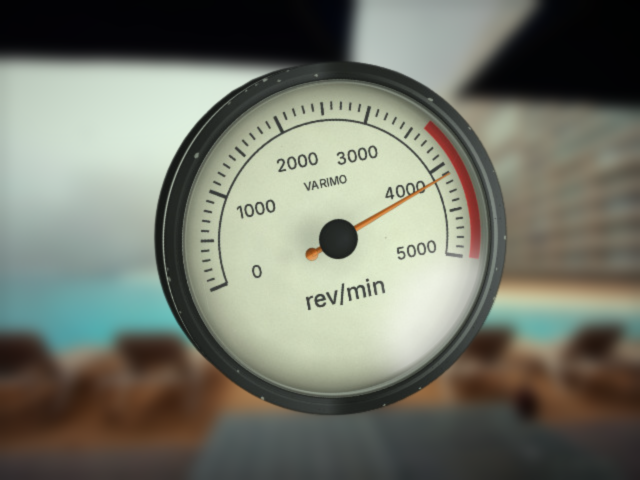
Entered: 4100 rpm
